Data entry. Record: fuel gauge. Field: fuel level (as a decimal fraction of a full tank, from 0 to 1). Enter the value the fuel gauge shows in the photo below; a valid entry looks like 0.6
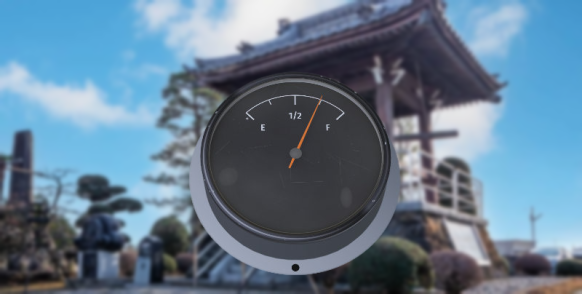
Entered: 0.75
